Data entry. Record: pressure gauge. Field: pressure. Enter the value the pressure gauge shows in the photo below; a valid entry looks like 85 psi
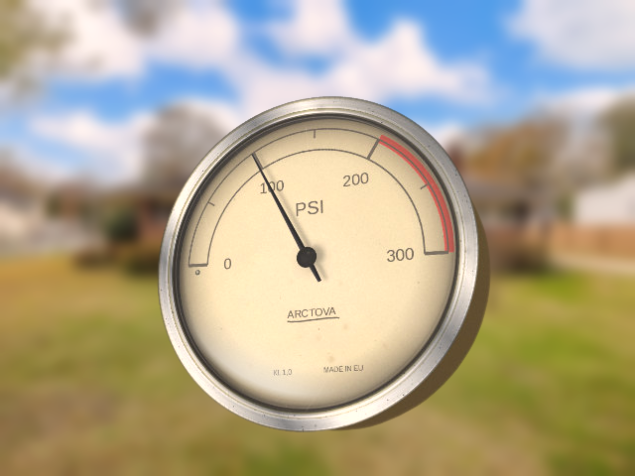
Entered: 100 psi
